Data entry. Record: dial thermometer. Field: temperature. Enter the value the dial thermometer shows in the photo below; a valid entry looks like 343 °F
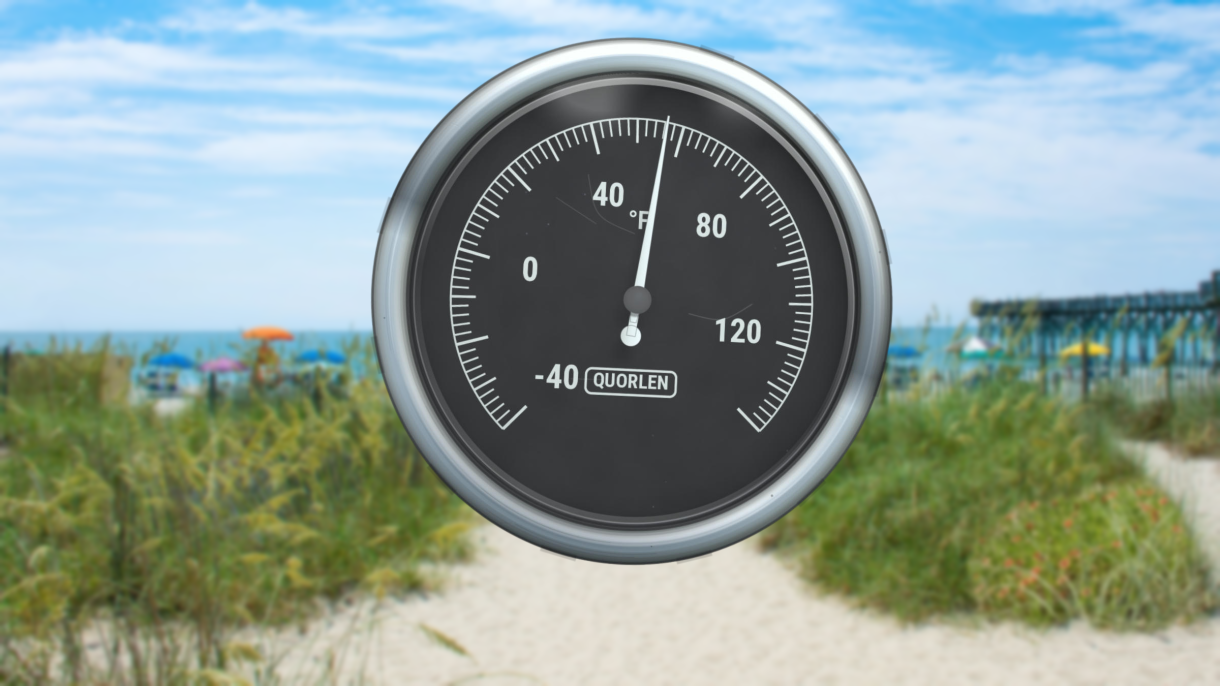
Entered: 56 °F
